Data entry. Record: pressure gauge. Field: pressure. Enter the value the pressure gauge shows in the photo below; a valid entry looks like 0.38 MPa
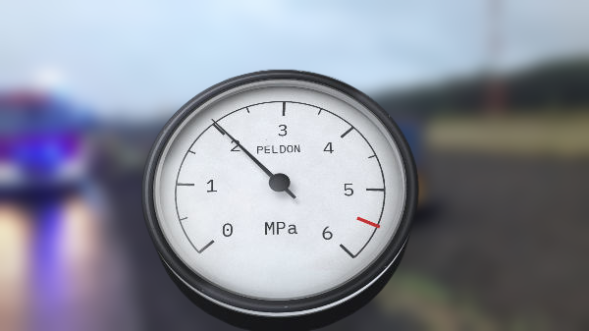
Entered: 2 MPa
